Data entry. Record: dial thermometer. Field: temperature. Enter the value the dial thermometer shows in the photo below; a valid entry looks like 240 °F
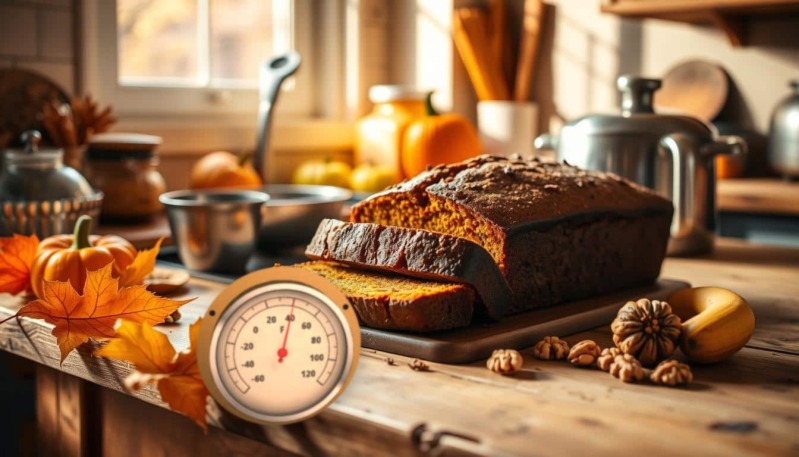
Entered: 40 °F
